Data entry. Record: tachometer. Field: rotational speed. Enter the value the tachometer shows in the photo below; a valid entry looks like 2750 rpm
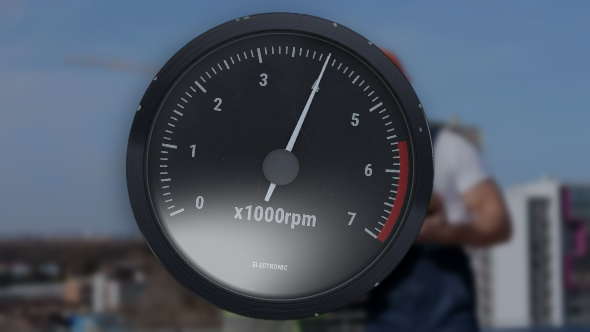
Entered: 4000 rpm
